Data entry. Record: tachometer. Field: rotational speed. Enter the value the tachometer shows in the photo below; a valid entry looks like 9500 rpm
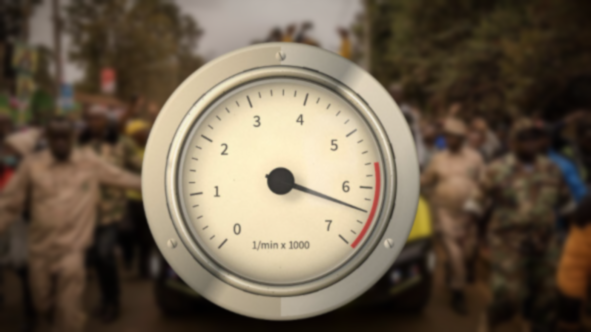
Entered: 6400 rpm
